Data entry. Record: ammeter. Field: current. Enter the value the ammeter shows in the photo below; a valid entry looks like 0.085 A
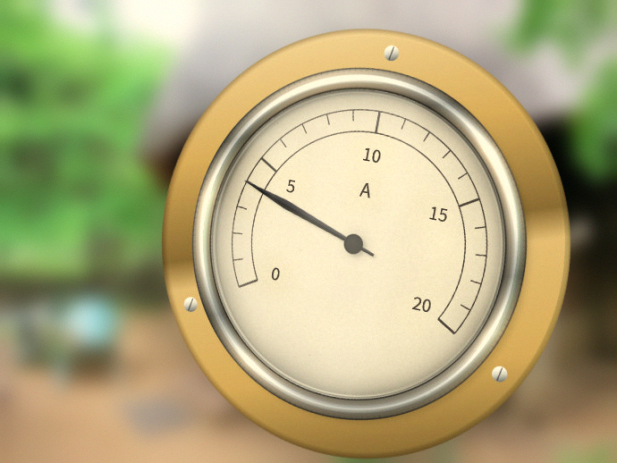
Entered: 4 A
